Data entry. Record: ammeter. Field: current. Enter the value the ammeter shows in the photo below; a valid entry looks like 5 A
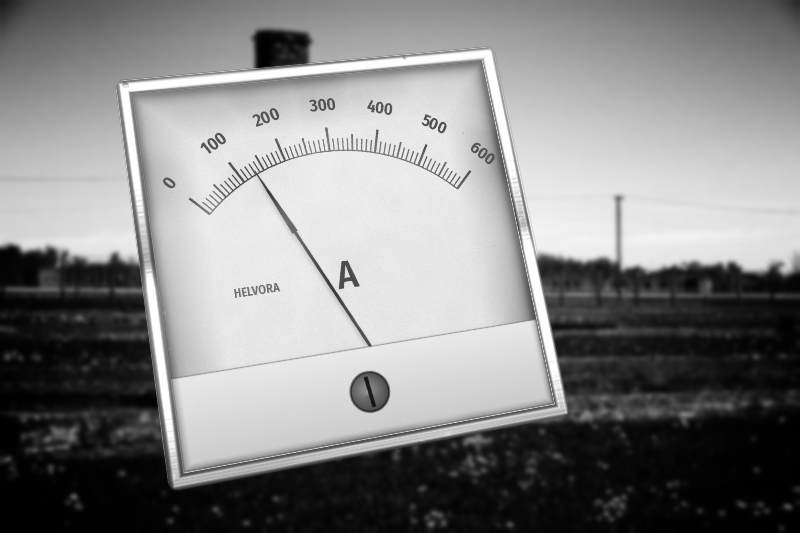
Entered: 130 A
